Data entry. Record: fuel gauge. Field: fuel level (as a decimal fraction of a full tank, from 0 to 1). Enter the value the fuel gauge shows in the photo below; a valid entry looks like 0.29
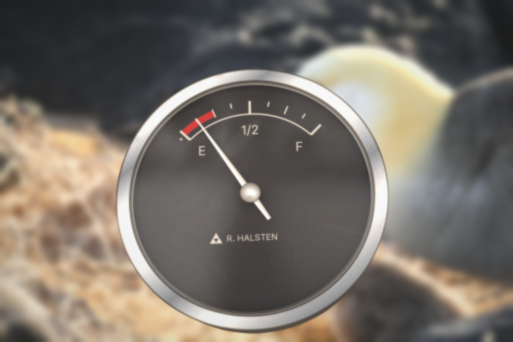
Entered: 0.125
